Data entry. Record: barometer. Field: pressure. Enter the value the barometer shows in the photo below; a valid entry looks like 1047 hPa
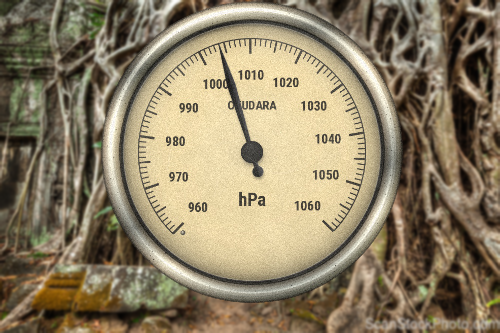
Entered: 1004 hPa
